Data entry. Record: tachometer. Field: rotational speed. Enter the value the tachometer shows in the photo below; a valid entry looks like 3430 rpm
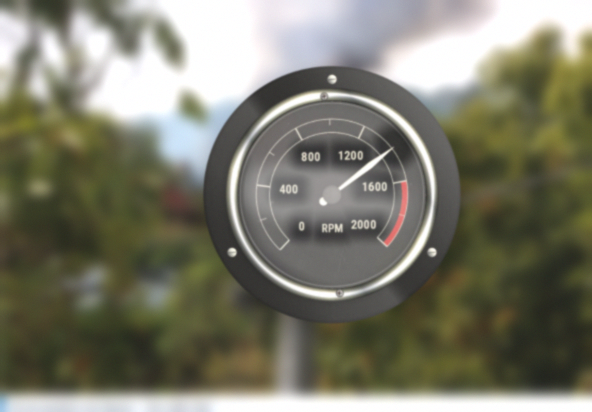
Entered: 1400 rpm
